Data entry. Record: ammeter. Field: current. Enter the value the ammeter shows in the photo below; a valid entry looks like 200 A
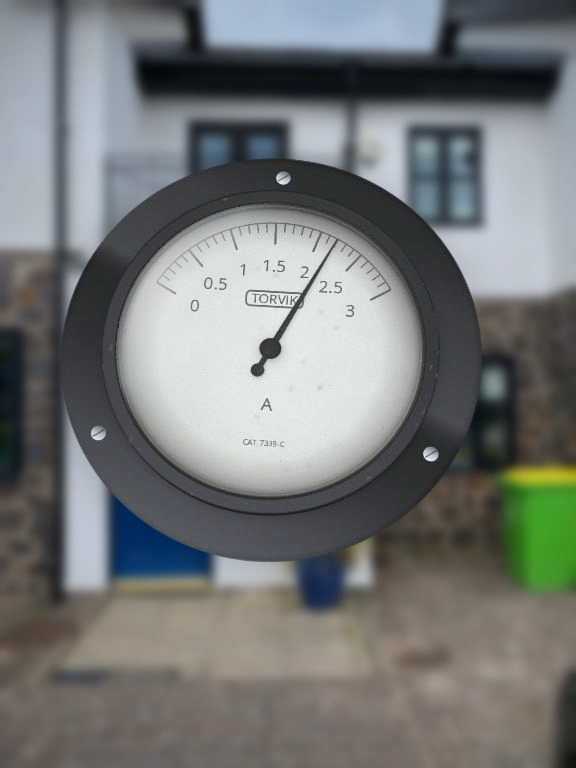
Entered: 2.2 A
